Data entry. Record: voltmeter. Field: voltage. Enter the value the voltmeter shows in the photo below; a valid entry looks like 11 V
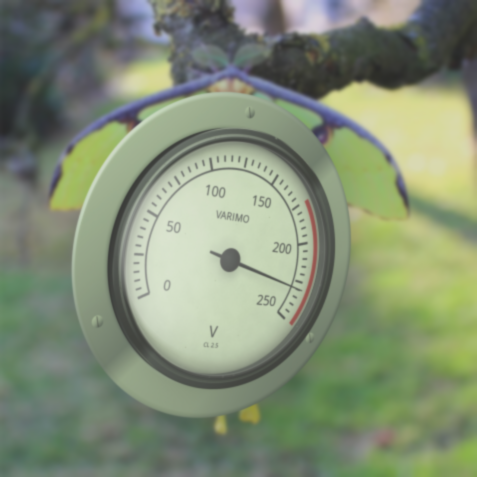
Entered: 230 V
